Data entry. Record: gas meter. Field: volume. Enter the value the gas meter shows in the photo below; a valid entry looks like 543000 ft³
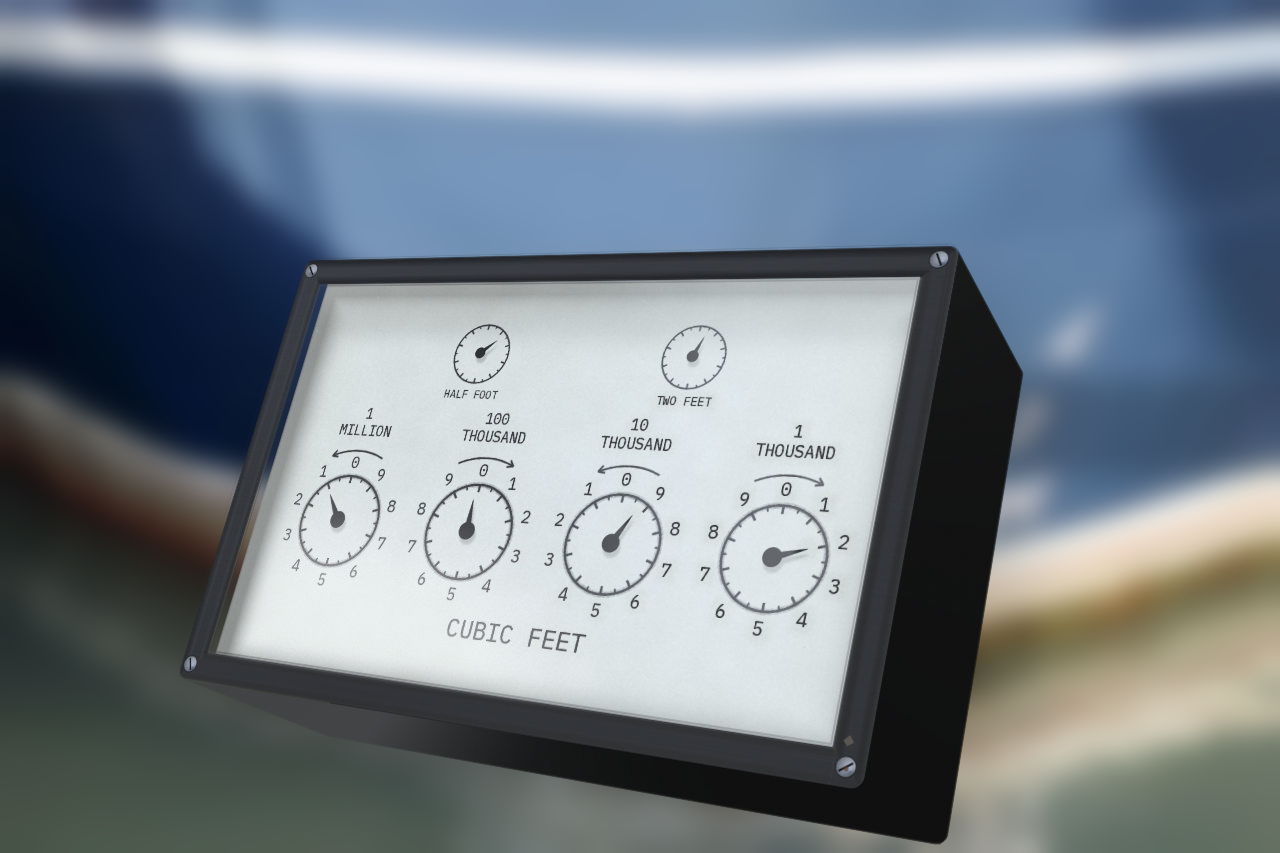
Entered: 99200 ft³
